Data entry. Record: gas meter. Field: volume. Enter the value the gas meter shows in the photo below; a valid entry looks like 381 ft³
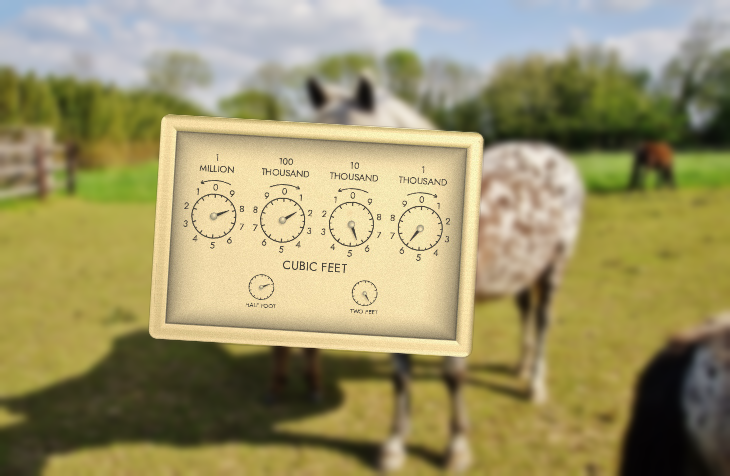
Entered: 815600 ft³
